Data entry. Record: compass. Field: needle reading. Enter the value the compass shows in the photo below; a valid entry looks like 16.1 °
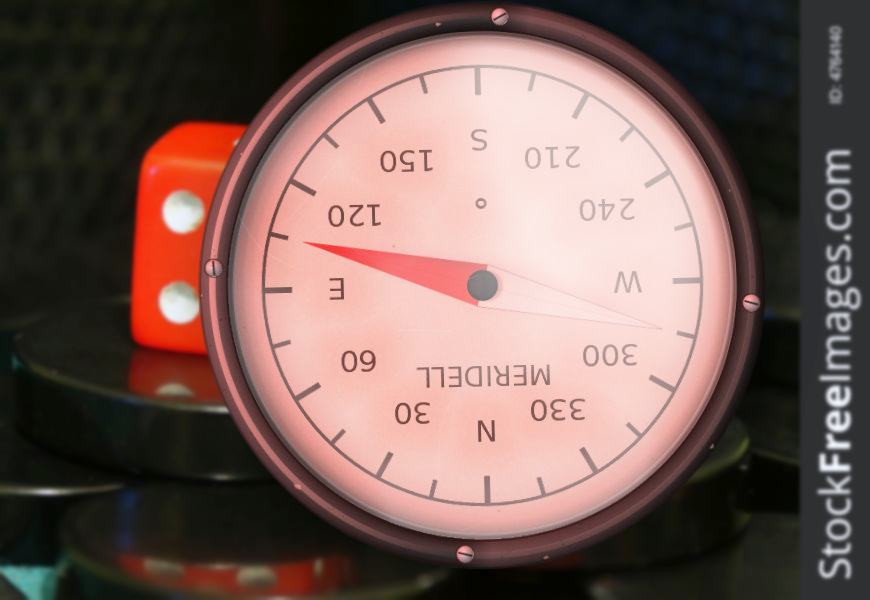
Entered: 105 °
